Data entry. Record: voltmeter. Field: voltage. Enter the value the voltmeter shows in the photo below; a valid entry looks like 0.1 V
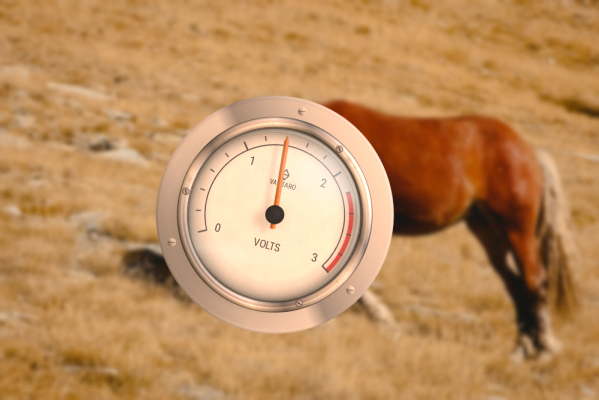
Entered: 1.4 V
